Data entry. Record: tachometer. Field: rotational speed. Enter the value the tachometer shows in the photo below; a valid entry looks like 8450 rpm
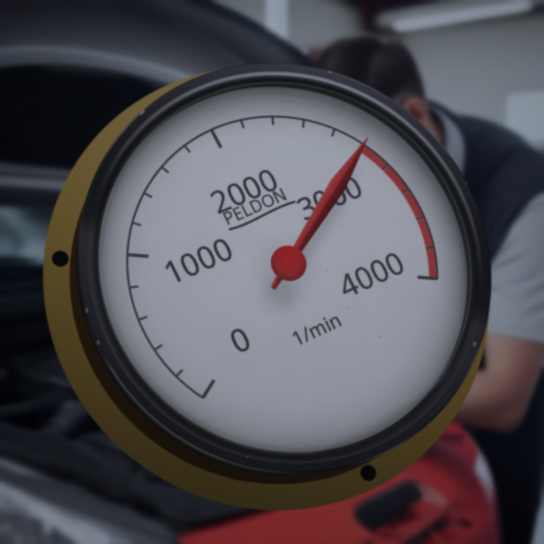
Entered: 3000 rpm
